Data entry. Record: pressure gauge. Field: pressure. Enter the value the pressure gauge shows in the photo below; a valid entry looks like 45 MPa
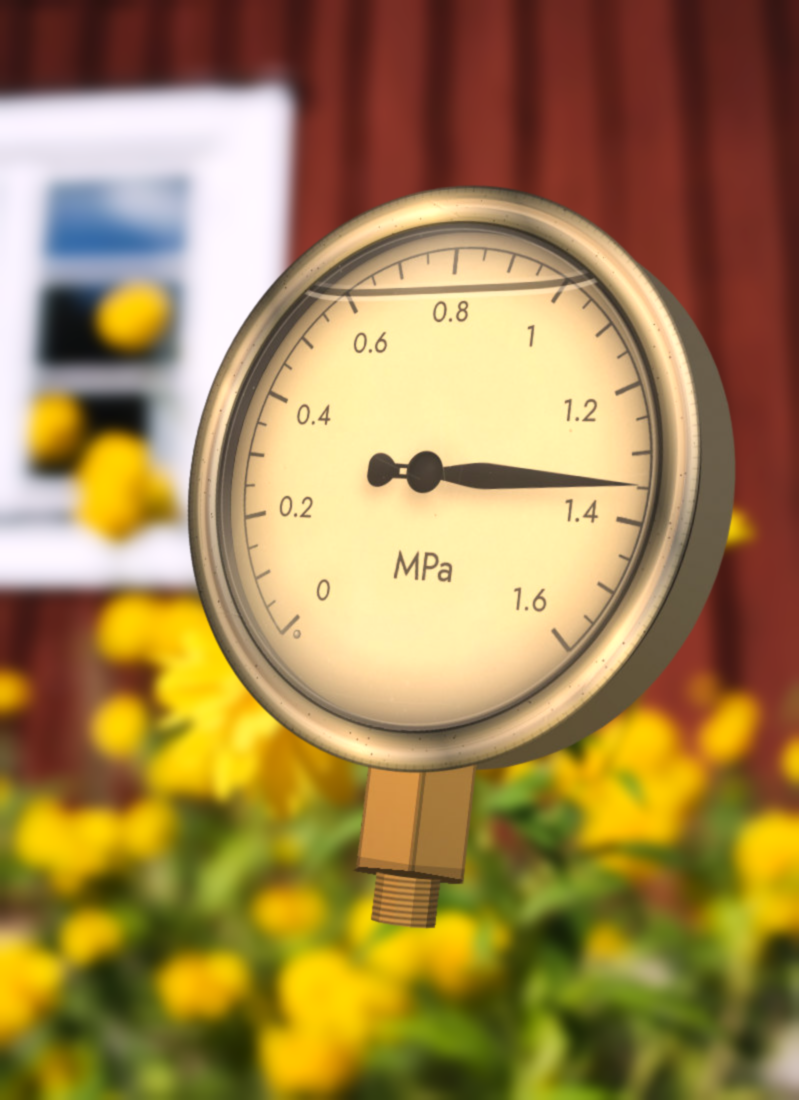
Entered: 1.35 MPa
